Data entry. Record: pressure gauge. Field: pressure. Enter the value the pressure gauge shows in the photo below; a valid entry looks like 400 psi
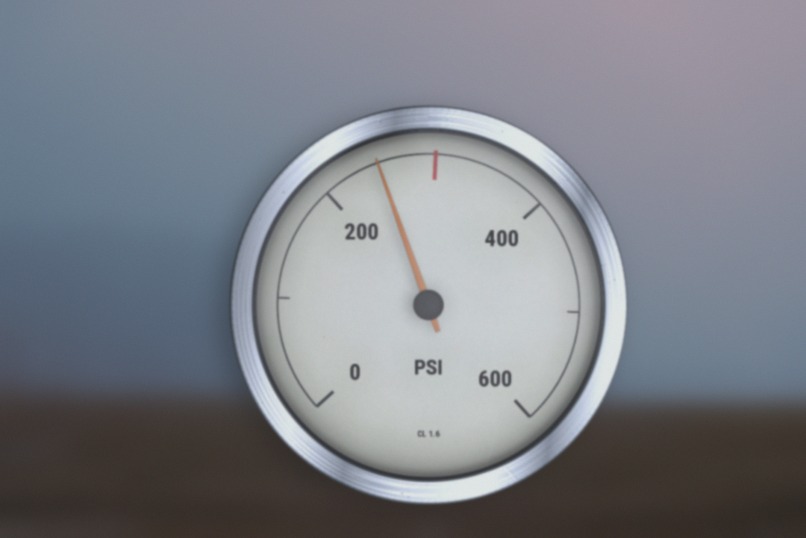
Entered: 250 psi
